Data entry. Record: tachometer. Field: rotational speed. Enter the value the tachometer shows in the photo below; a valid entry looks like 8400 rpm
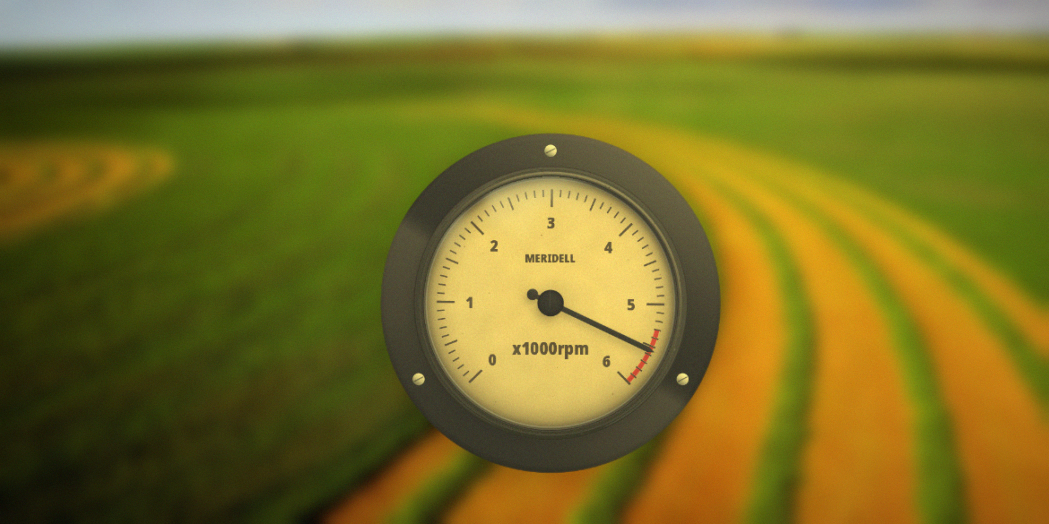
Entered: 5550 rpm
